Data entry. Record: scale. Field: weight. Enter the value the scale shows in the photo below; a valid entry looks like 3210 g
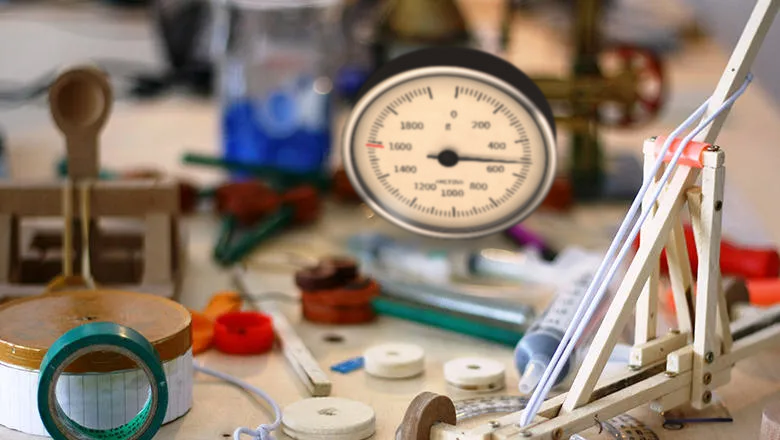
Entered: 500 g
